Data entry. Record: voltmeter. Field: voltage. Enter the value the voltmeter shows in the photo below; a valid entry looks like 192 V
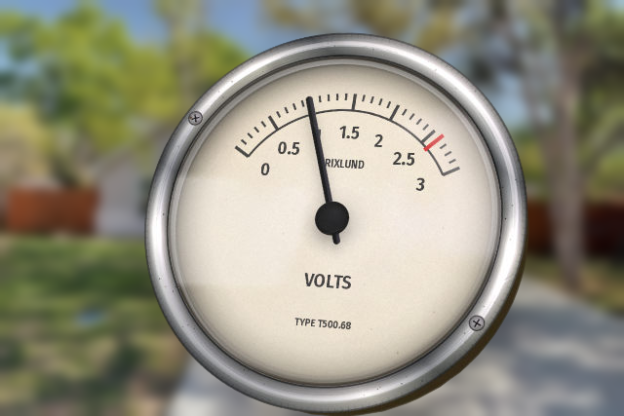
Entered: 1 V
